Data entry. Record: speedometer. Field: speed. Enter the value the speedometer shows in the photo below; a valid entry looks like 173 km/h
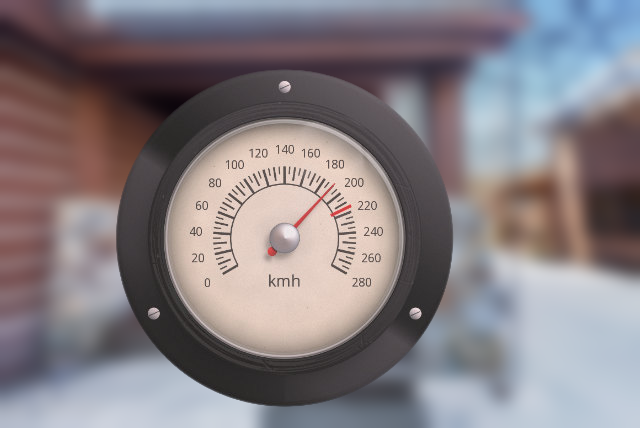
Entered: 190 km/h
